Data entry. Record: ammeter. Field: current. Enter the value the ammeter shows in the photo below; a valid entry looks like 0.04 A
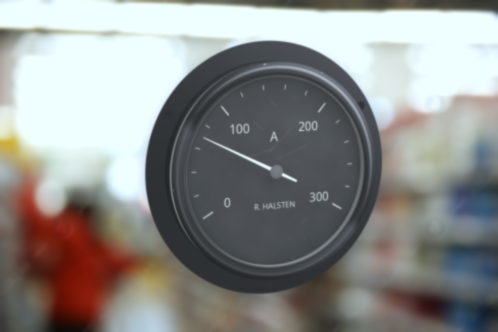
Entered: 70 A
